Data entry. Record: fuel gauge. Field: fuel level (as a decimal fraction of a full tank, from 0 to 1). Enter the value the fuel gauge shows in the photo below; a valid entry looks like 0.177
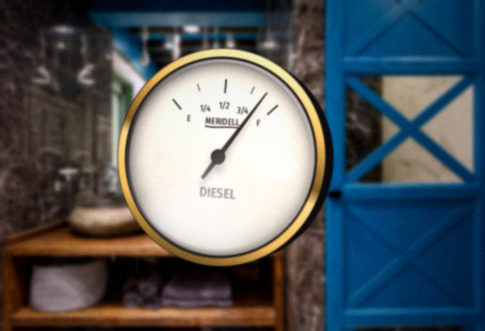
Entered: 0.875
